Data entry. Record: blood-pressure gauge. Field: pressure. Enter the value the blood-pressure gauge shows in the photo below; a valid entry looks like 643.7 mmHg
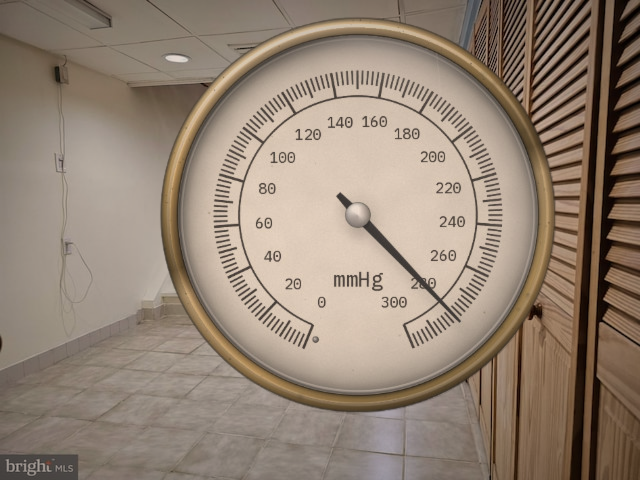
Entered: 280 mmHg
